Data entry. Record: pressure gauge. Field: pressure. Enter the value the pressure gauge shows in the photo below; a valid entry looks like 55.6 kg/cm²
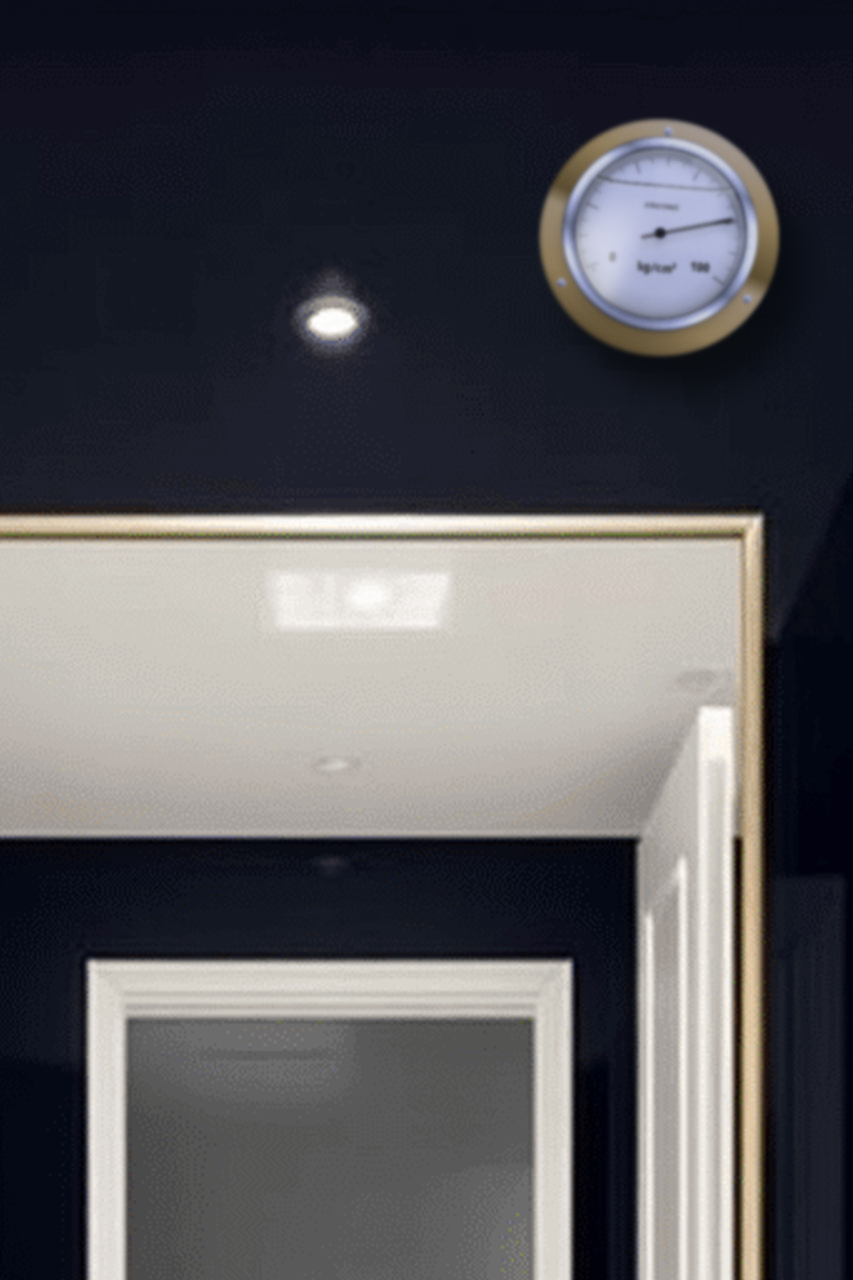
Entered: 80 kg/cm²
